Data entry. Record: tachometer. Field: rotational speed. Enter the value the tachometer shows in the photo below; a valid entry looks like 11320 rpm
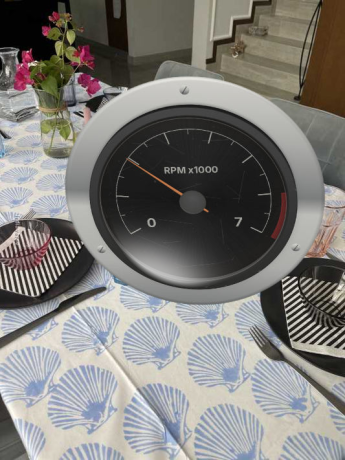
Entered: 2000 rpm
